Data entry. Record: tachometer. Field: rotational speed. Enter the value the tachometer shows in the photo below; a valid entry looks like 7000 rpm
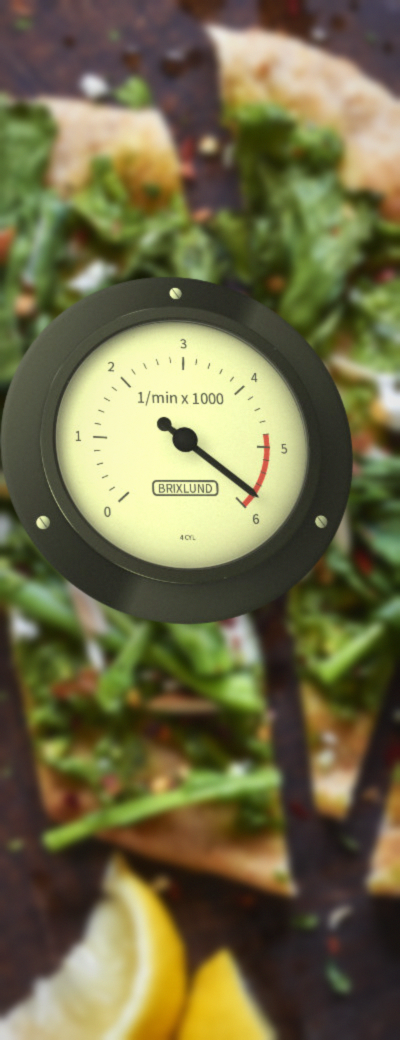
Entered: 5800 rpm
